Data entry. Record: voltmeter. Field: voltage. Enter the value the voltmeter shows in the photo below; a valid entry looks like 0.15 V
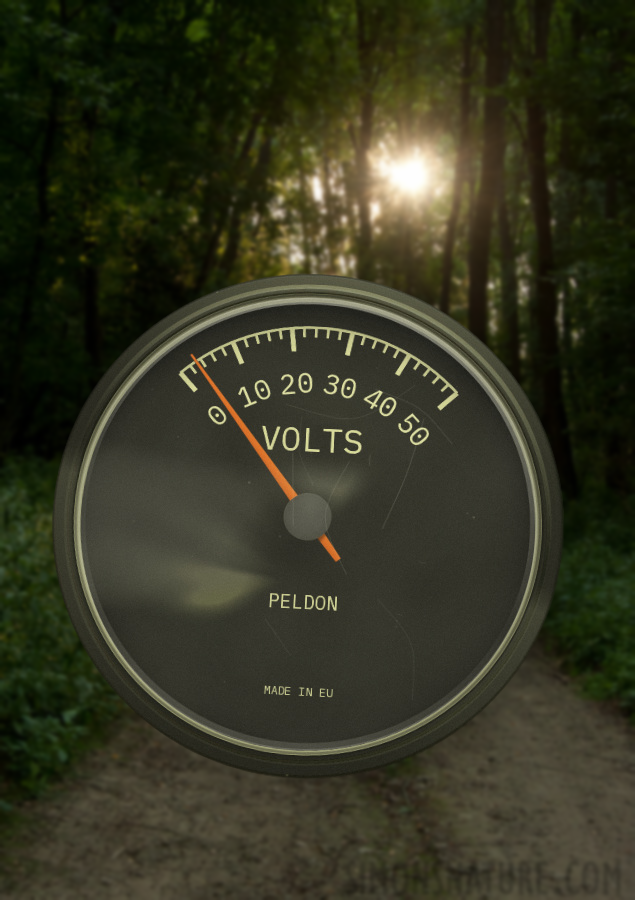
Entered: 3 V
